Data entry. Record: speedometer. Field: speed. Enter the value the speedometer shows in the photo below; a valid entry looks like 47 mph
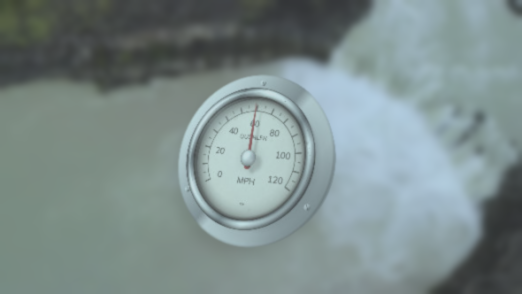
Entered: 60 mph
